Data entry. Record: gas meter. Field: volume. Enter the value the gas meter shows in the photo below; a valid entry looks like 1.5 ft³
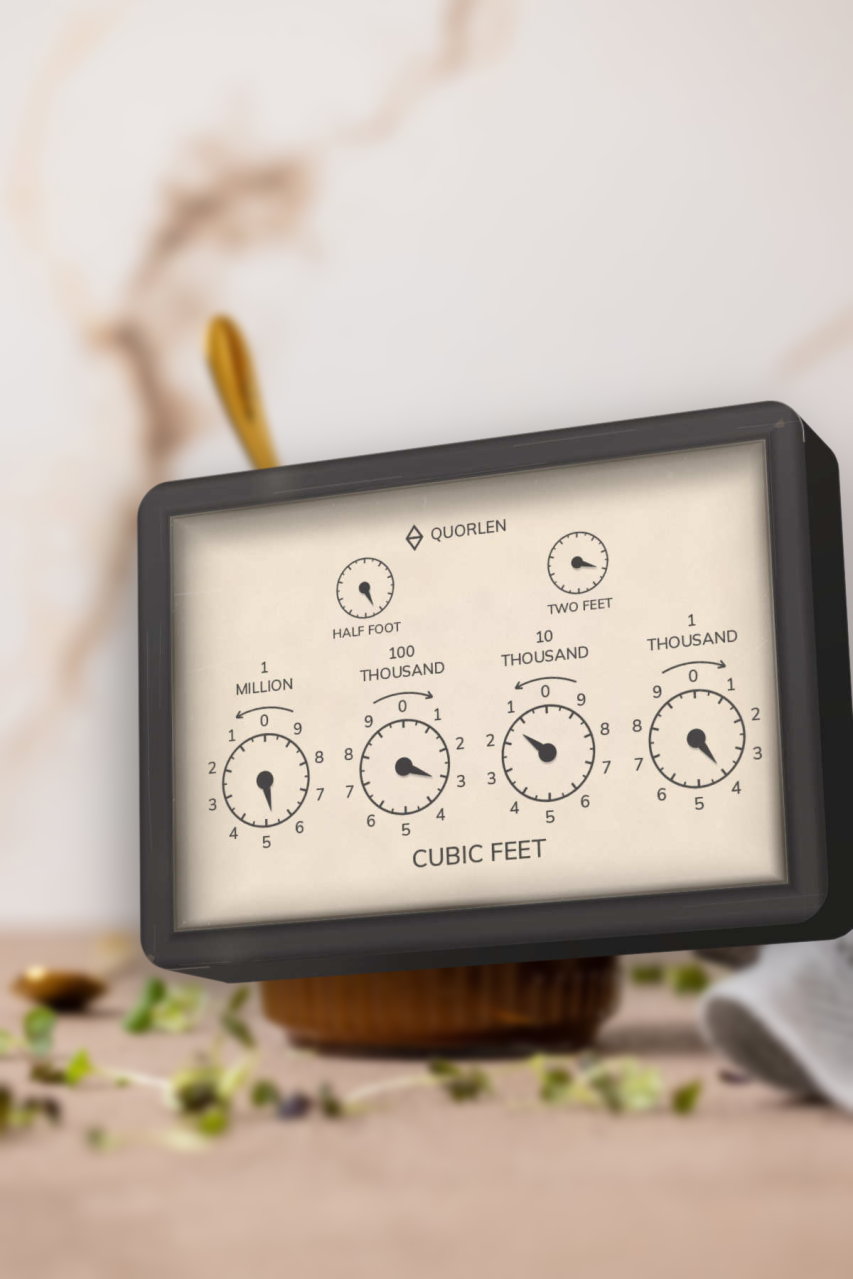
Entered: 531400 ft³
